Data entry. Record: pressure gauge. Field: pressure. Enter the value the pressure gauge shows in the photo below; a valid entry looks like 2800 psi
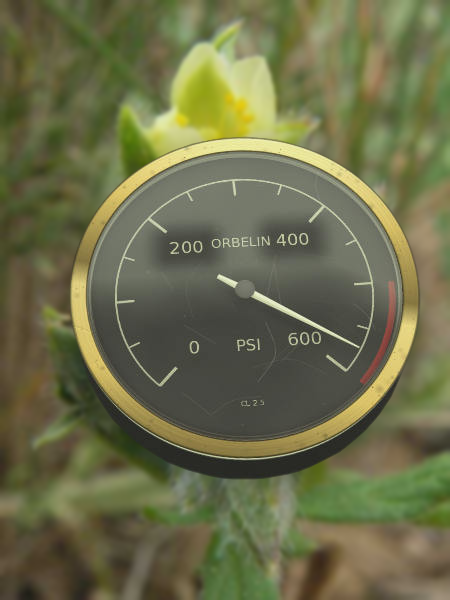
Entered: 575 psi
